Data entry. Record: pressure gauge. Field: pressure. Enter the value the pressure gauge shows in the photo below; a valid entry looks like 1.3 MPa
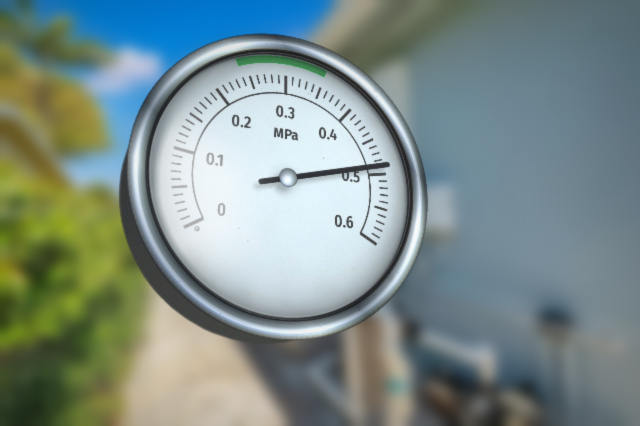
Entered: 0.49 MPa
